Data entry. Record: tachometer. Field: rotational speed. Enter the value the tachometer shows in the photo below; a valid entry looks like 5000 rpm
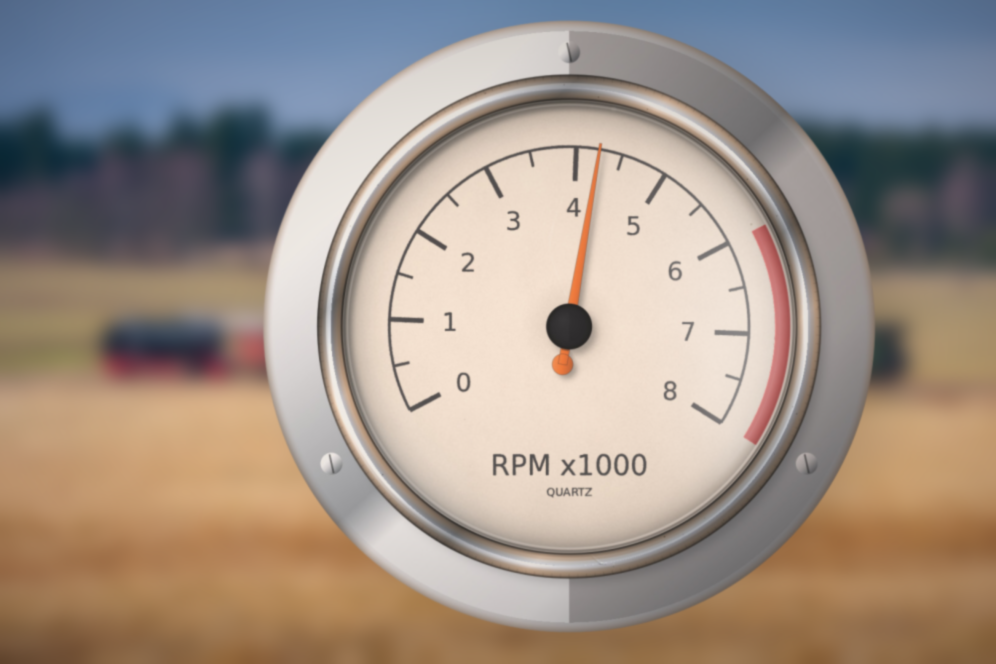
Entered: 4250 rpm
